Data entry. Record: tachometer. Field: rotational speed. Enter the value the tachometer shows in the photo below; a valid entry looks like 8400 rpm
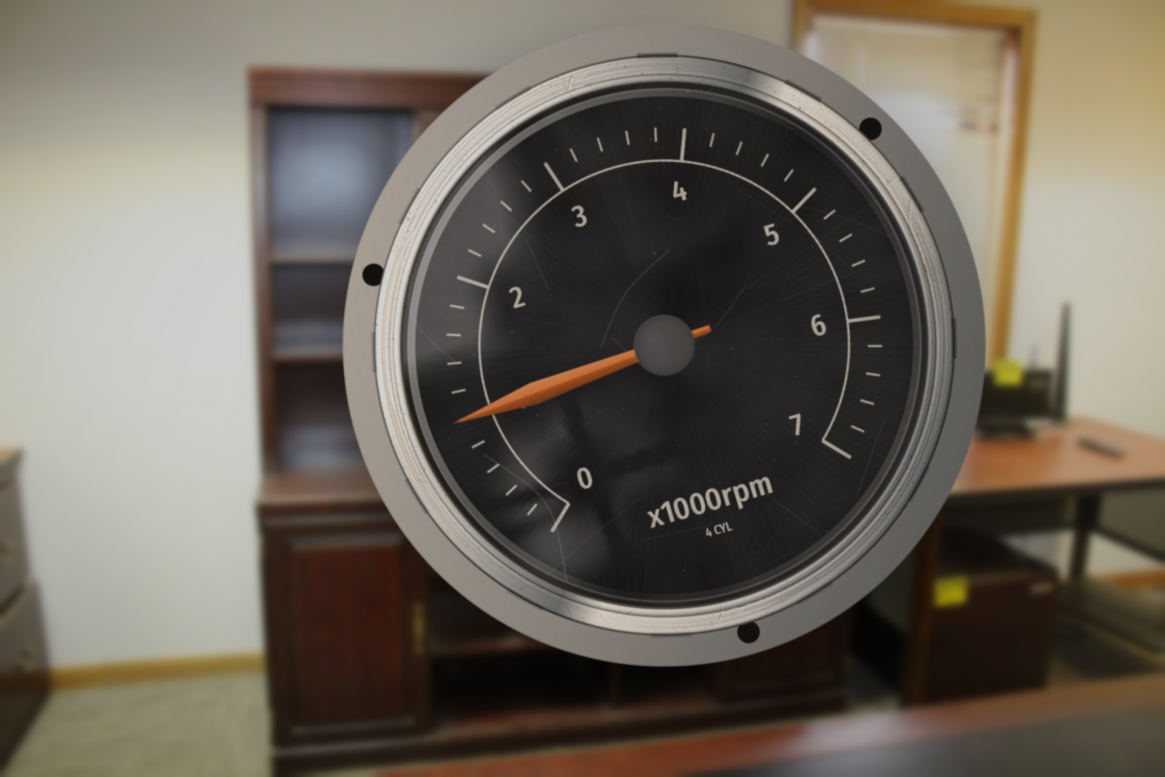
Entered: 1000 rpm
